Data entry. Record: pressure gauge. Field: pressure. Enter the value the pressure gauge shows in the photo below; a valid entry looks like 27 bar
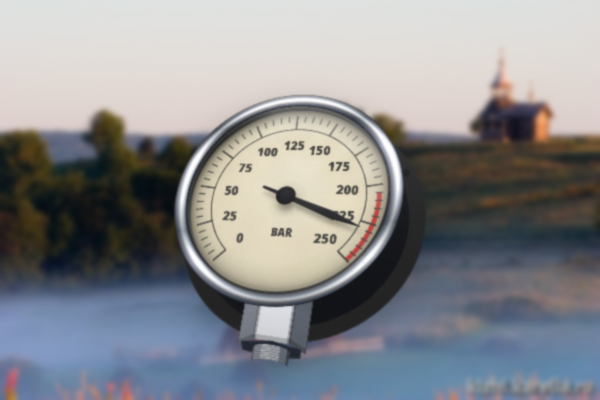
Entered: 230 bar
